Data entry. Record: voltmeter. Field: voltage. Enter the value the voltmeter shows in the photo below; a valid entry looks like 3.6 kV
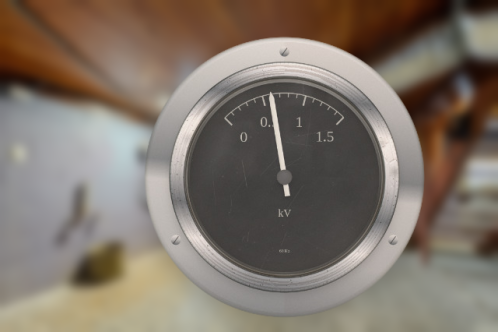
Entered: 0.6 kV
